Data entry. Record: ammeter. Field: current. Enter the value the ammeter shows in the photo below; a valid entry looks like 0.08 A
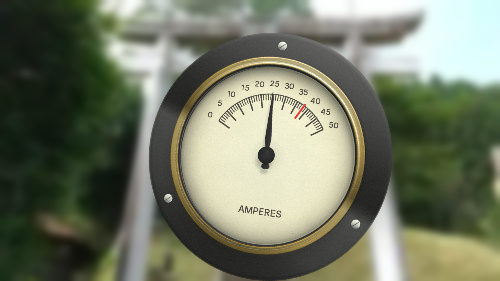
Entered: 25 A
